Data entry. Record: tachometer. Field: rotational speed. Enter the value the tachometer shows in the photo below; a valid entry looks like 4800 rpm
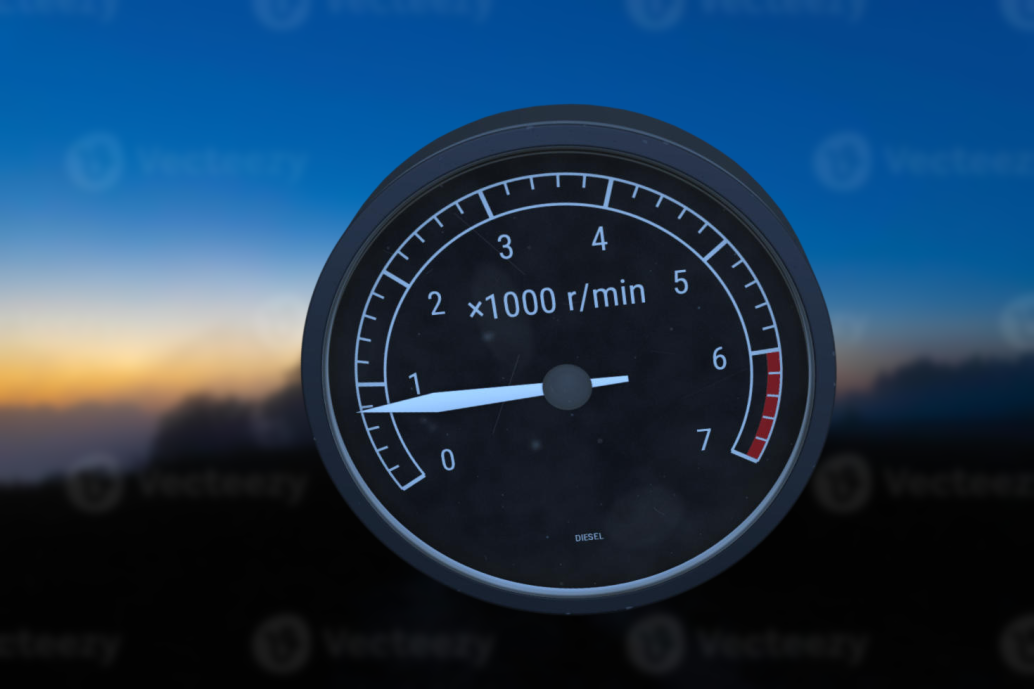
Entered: 800 rpm
